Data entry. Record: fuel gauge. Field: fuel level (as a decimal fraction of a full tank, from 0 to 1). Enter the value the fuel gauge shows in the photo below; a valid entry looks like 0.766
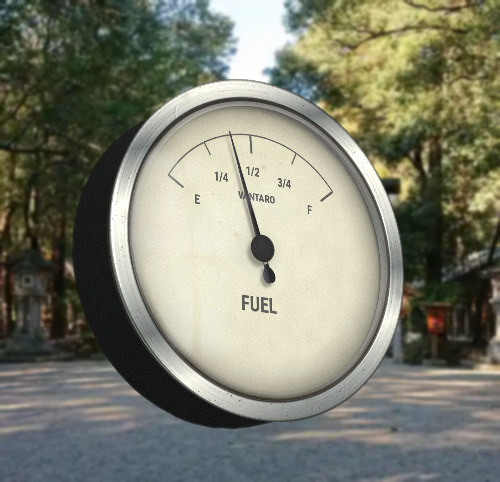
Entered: 0.375
